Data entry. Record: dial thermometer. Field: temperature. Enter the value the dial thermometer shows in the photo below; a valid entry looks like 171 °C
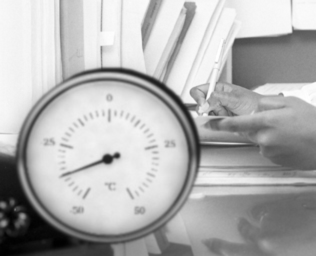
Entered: -37.5 °C
